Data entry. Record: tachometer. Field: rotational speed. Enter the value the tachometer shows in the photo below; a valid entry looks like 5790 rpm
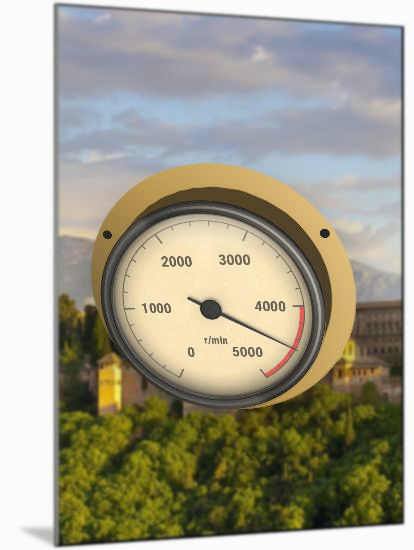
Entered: 4500 rpm
